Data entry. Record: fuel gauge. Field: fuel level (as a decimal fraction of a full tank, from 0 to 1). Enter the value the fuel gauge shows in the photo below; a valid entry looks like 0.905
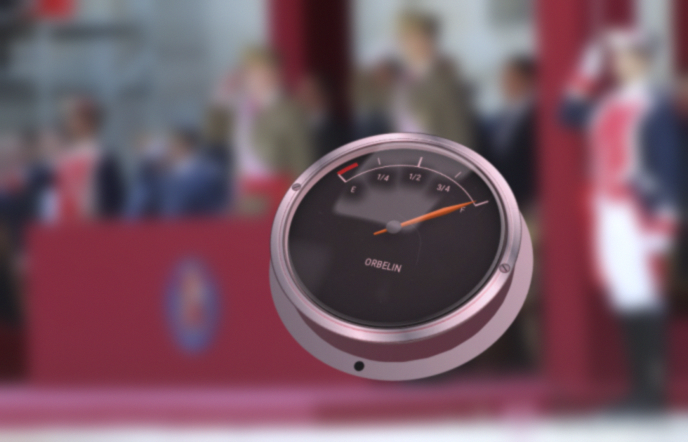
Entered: 1
